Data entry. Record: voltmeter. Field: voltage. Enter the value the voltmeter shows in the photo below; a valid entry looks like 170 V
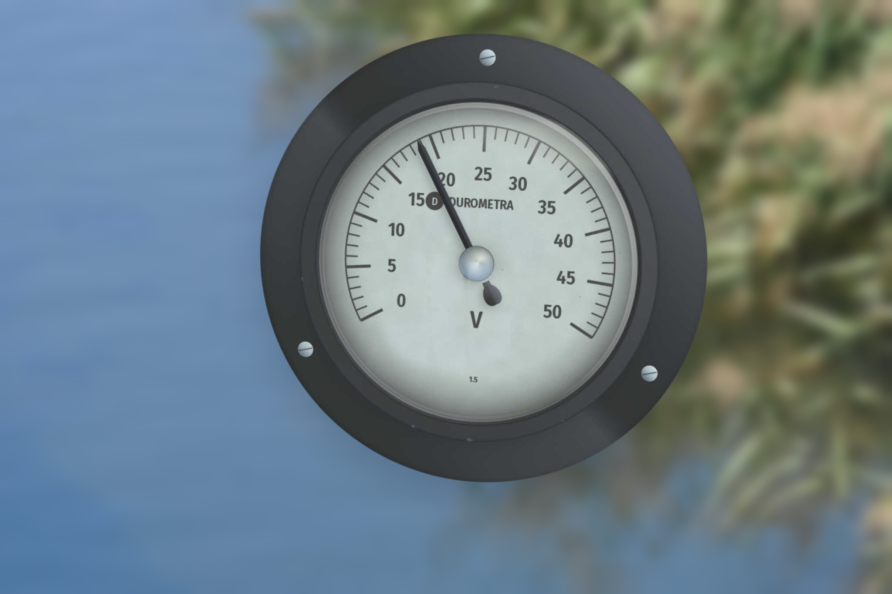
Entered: 19 V
